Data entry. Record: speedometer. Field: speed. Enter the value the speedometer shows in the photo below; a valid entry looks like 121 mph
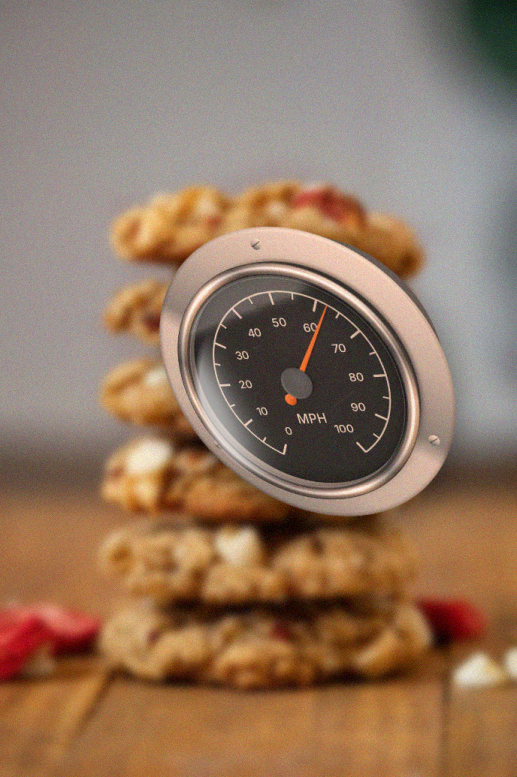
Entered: 62.5 mph
